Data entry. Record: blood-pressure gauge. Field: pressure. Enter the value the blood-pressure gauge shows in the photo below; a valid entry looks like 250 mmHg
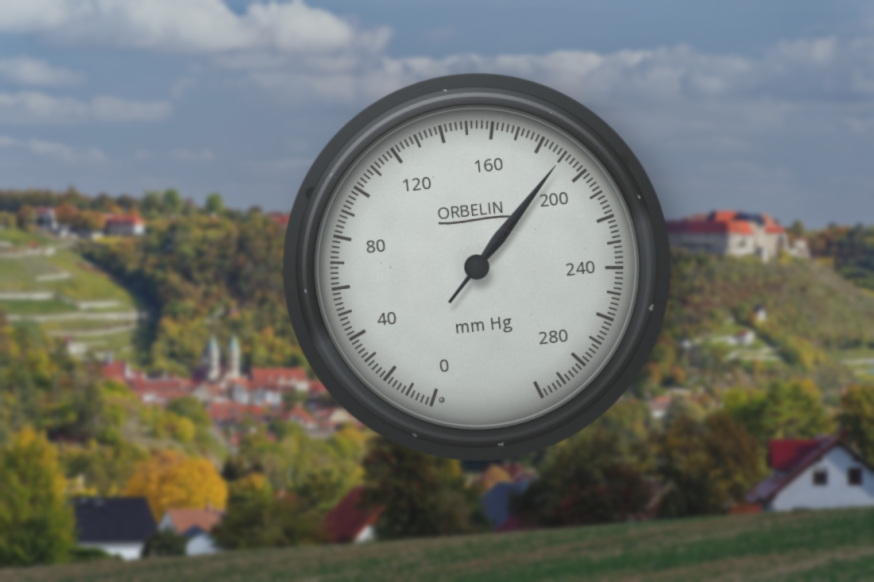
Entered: 190 mmHg
